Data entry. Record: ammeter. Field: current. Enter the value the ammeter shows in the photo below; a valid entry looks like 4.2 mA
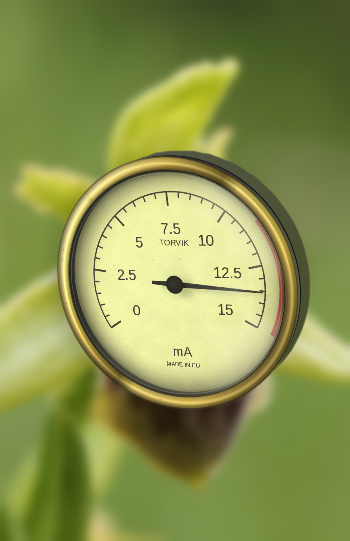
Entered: 13.5 mA
